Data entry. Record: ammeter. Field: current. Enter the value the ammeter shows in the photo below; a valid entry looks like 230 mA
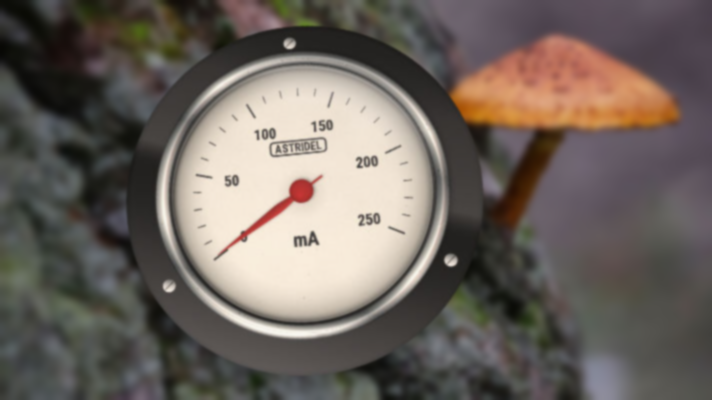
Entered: 0 mA
